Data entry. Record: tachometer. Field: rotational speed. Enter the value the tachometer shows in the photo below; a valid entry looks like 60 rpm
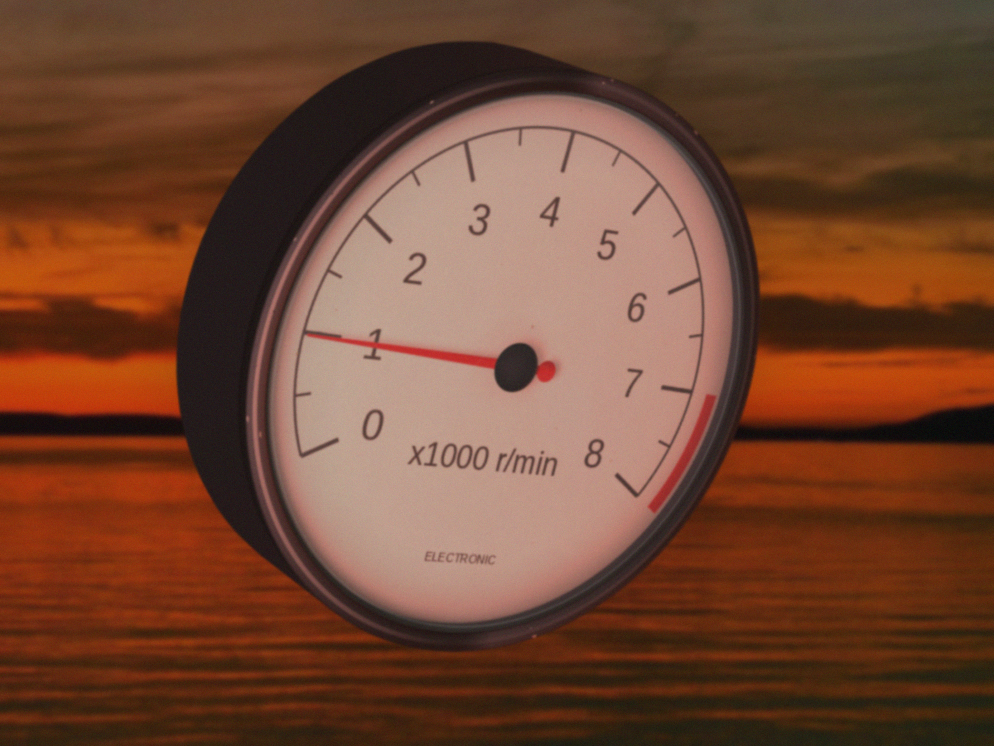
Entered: 1000 rpm
